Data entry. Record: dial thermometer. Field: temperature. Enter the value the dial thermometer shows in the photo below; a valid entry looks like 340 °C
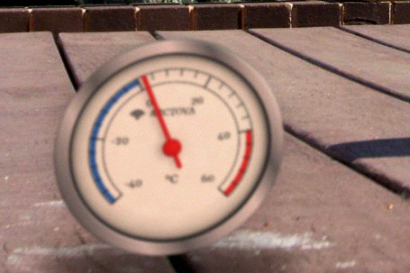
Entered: 2 °C
